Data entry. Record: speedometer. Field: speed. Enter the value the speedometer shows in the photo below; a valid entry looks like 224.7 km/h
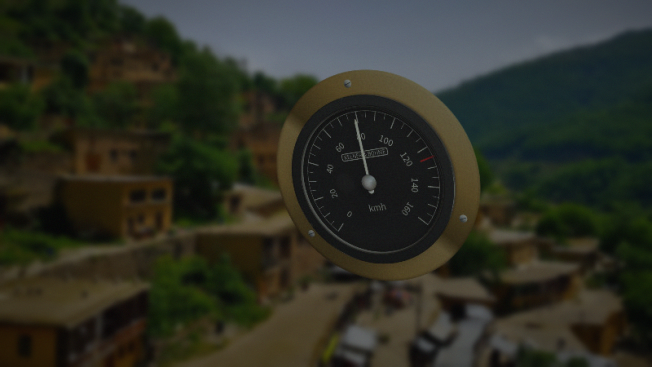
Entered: 80 km/h
